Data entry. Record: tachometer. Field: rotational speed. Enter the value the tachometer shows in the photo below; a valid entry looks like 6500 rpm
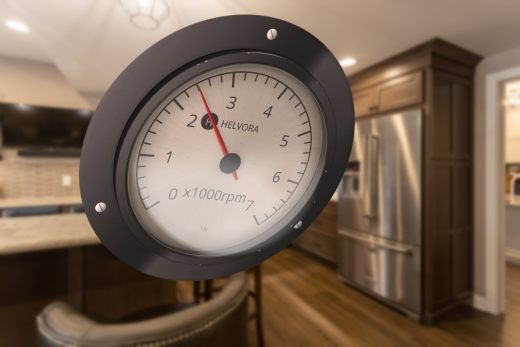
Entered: 2400 rpm
